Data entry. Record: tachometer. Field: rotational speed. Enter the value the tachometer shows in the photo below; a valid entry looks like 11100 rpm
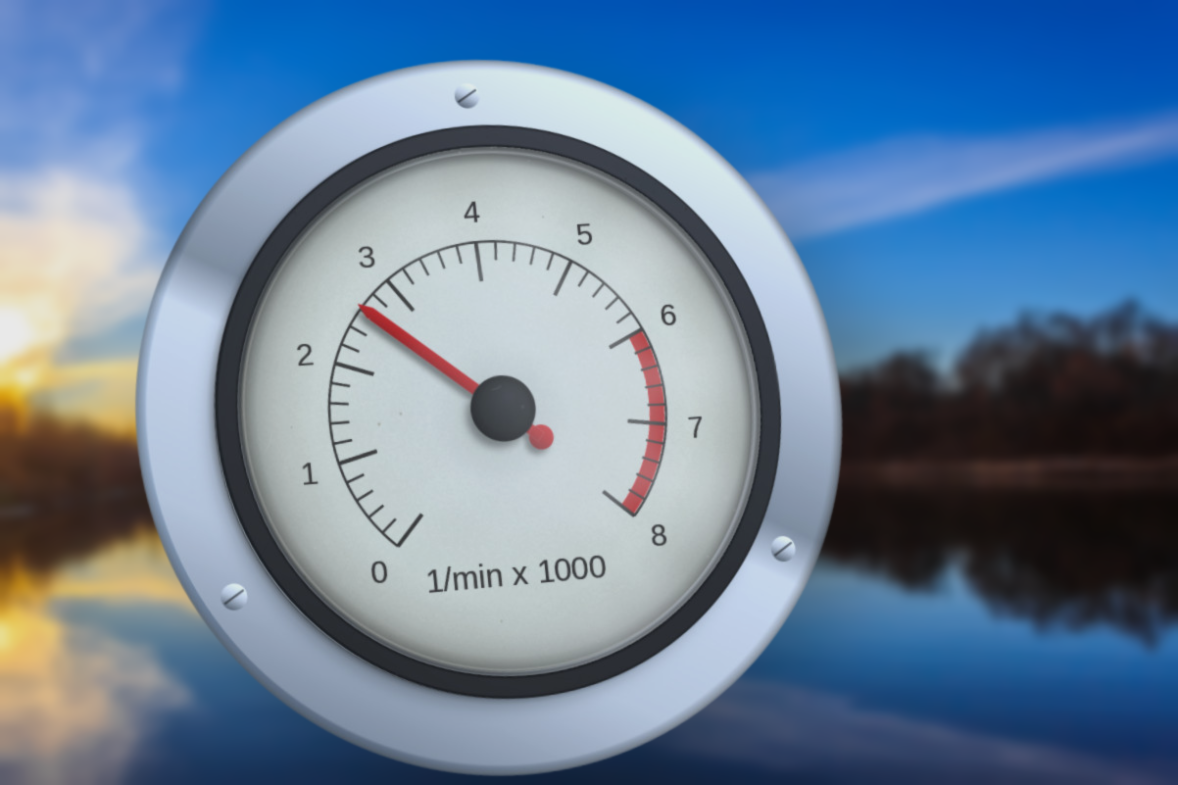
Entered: 2600 rpm
